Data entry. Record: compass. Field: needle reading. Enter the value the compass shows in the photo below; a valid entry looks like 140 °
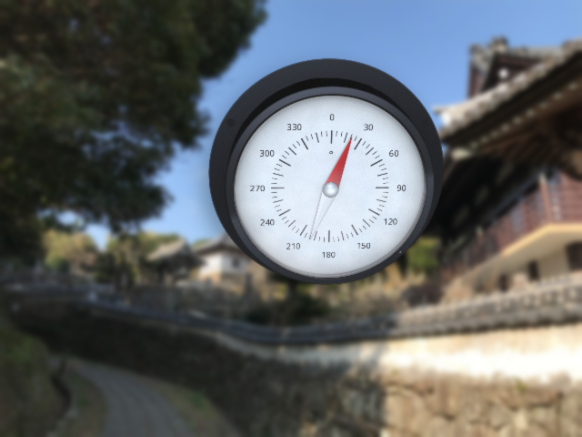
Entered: 20 °
